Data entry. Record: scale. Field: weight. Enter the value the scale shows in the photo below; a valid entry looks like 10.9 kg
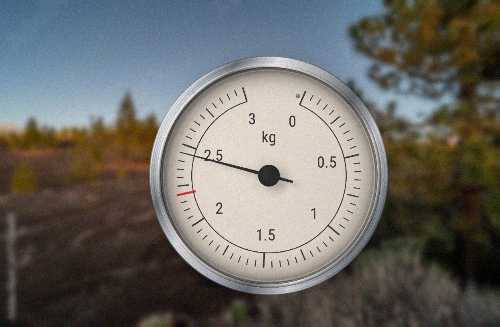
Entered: 2.45 kg
